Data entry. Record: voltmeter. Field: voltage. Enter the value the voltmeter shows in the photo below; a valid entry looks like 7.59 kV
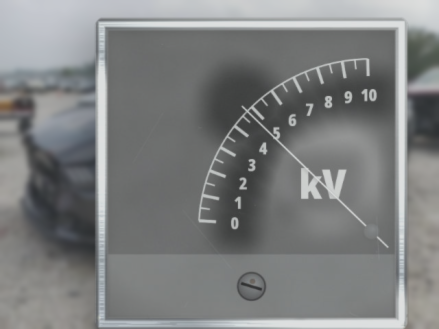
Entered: 4.75 kV
